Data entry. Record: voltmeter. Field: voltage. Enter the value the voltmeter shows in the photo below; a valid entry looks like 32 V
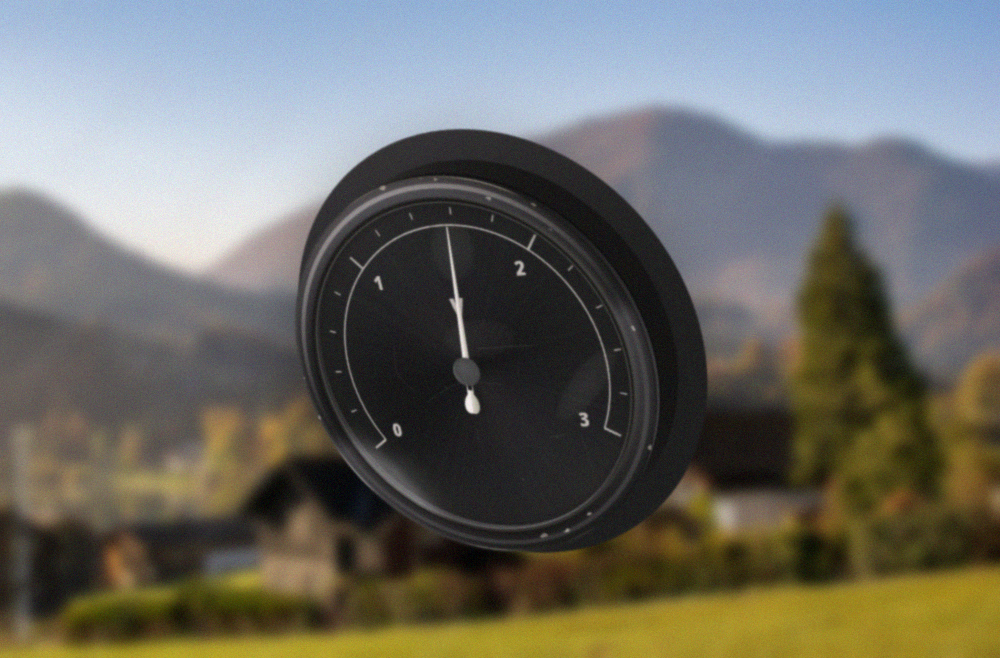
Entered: 1.6 V
